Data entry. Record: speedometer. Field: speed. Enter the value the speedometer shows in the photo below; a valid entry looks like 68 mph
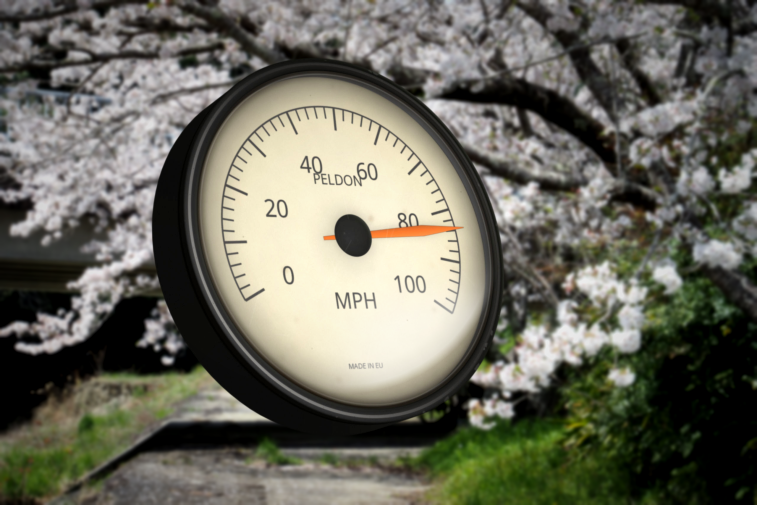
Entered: 84 mph
